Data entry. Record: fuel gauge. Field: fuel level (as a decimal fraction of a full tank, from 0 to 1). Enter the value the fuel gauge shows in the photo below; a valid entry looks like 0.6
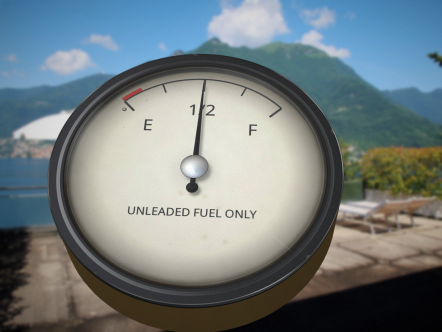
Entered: 0.5
